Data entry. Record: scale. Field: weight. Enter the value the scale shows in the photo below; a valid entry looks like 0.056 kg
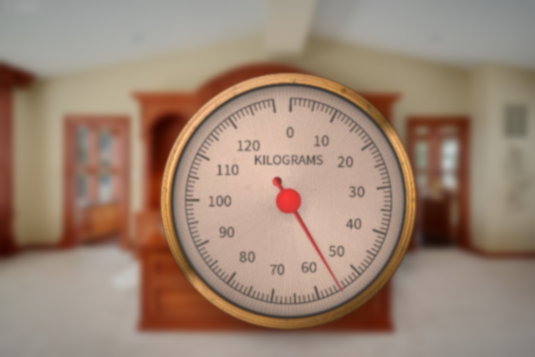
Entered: 55 kg
